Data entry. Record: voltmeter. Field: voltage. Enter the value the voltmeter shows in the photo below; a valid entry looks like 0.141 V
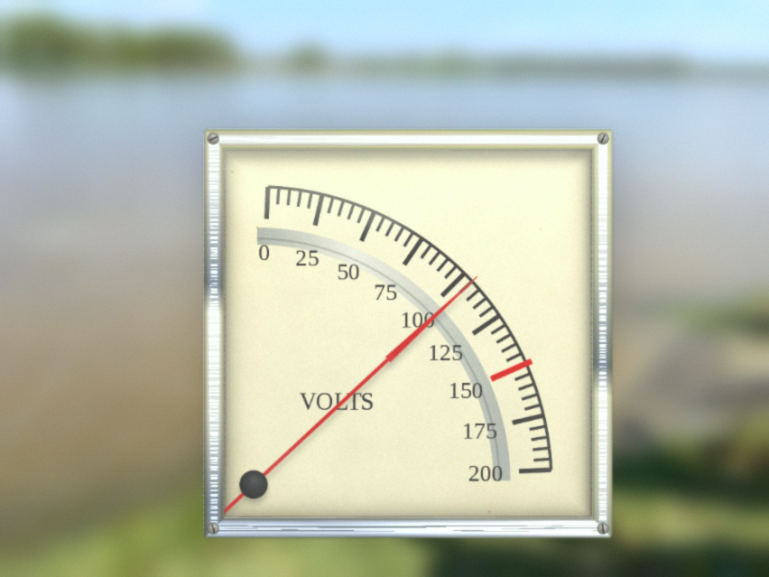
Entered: 105 V
